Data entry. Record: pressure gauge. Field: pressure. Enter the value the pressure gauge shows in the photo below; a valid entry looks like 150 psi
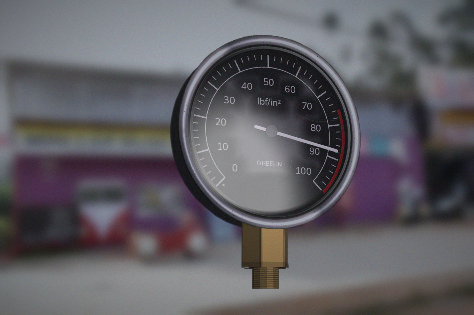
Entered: 88 psi
